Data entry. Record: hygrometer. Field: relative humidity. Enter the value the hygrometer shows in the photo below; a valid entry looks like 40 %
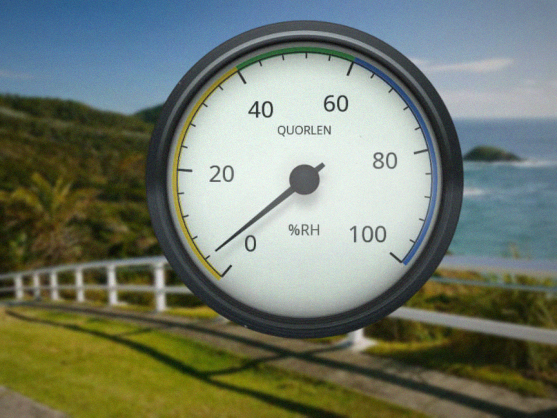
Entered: 4 %
